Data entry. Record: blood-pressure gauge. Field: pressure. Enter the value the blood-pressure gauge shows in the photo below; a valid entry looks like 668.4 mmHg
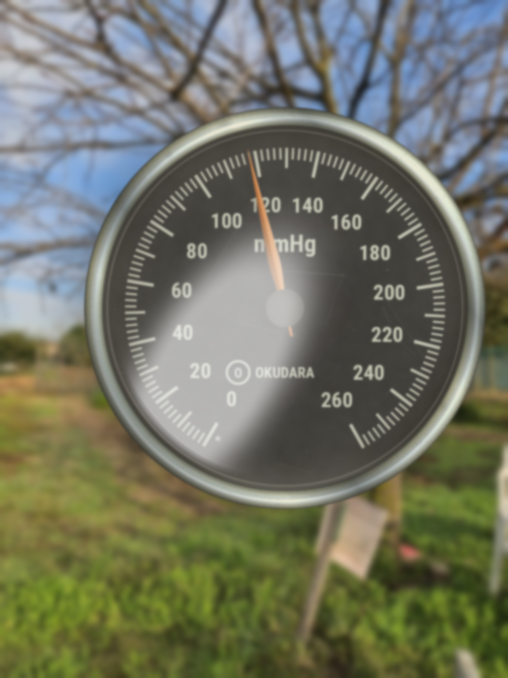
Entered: 118 mmHg
